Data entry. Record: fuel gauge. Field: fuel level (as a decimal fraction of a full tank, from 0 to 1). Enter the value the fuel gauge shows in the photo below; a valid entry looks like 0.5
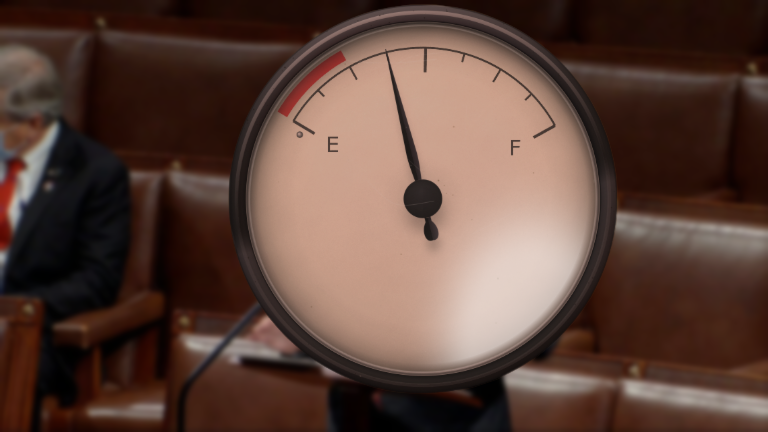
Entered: 0.375
